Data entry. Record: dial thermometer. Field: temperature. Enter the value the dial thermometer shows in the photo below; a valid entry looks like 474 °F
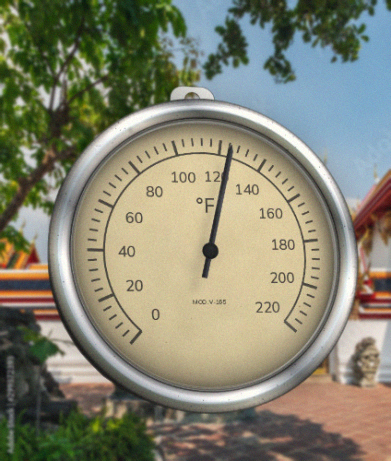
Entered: 124 °F
